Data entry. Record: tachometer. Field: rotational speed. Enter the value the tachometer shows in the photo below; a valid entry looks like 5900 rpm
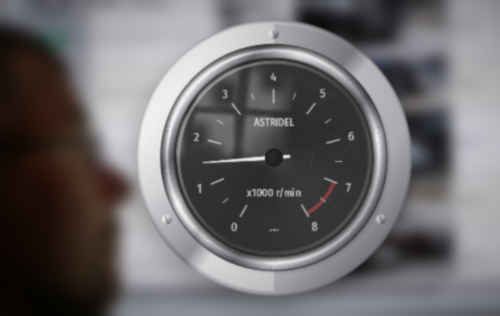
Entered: 1500 rpm
